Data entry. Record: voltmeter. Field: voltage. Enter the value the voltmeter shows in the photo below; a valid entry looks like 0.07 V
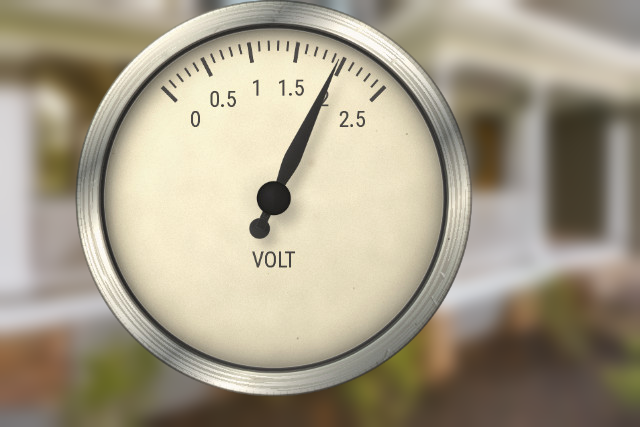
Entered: 1.95 V
